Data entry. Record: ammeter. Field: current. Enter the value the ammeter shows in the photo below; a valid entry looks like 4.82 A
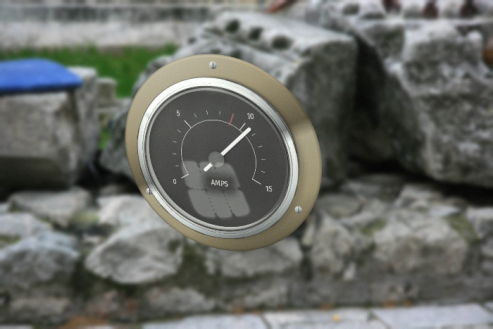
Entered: 10.5 A
